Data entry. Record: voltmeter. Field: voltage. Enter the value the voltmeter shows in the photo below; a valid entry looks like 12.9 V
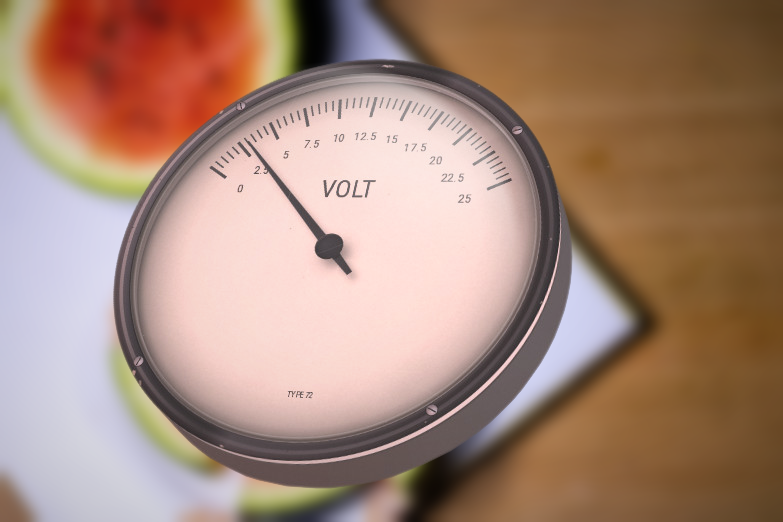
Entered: 3 V
